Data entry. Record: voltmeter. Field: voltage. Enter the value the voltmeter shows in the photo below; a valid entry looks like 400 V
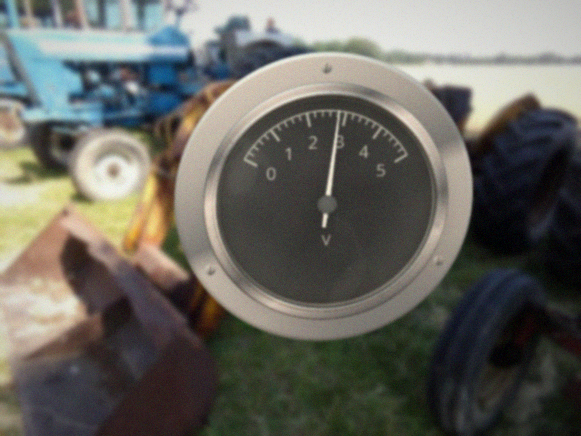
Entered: 2.8 V
